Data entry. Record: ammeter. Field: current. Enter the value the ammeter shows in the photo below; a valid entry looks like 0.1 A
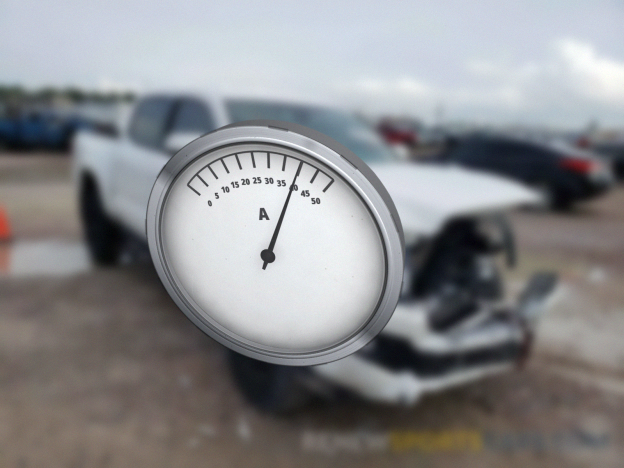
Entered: 40 A
